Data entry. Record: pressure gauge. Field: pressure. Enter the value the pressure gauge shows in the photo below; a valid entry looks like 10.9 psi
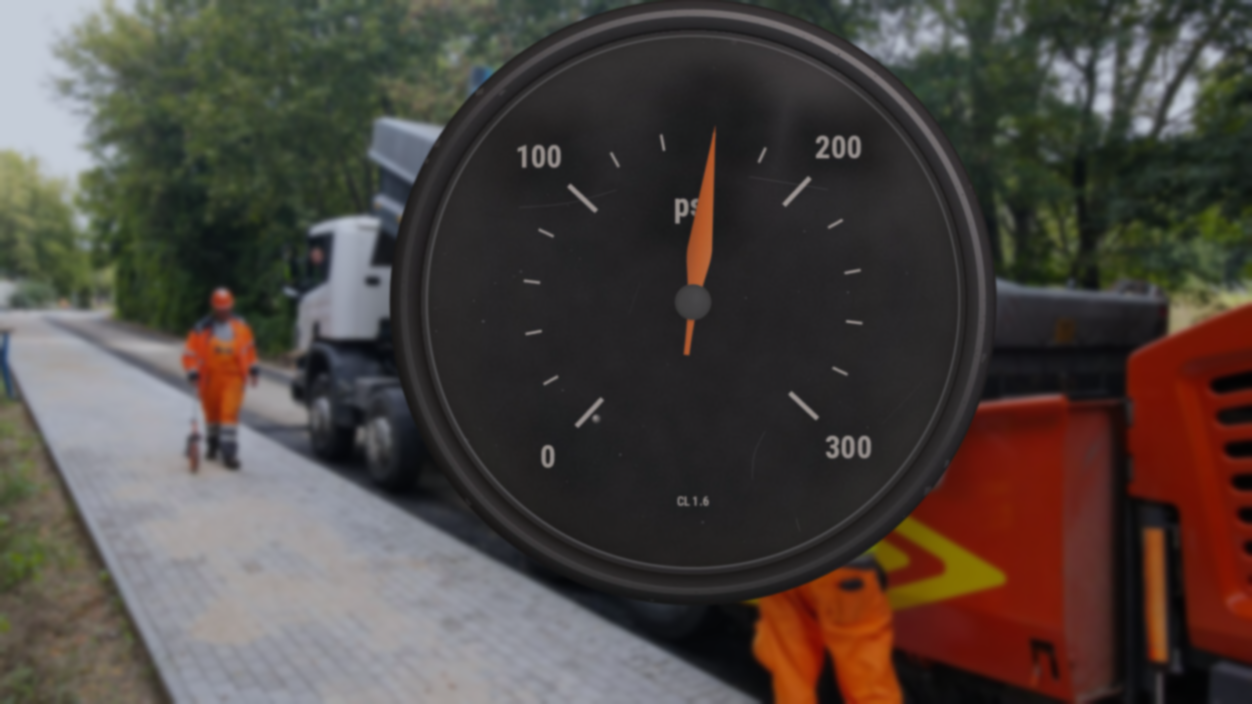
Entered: 160 psi
